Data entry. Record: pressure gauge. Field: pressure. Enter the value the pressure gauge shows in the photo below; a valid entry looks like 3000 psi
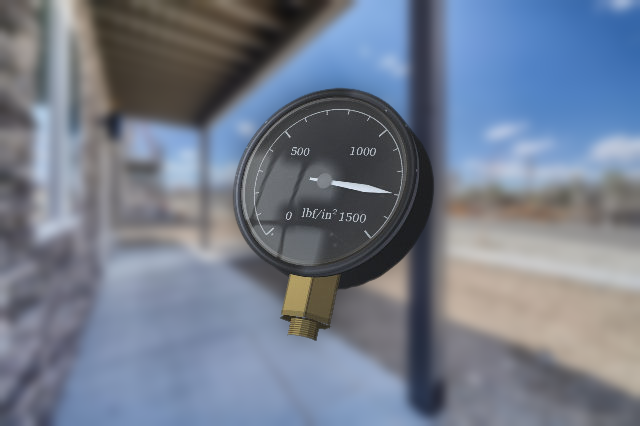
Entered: 1300 psi
